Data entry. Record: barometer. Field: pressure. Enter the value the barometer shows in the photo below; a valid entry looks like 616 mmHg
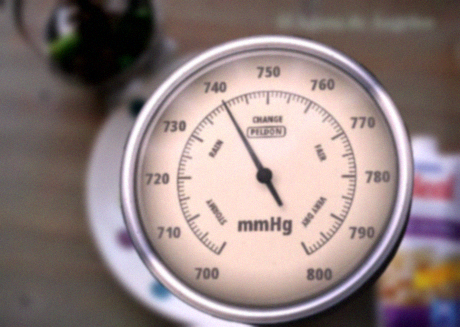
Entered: 740 mmHg
